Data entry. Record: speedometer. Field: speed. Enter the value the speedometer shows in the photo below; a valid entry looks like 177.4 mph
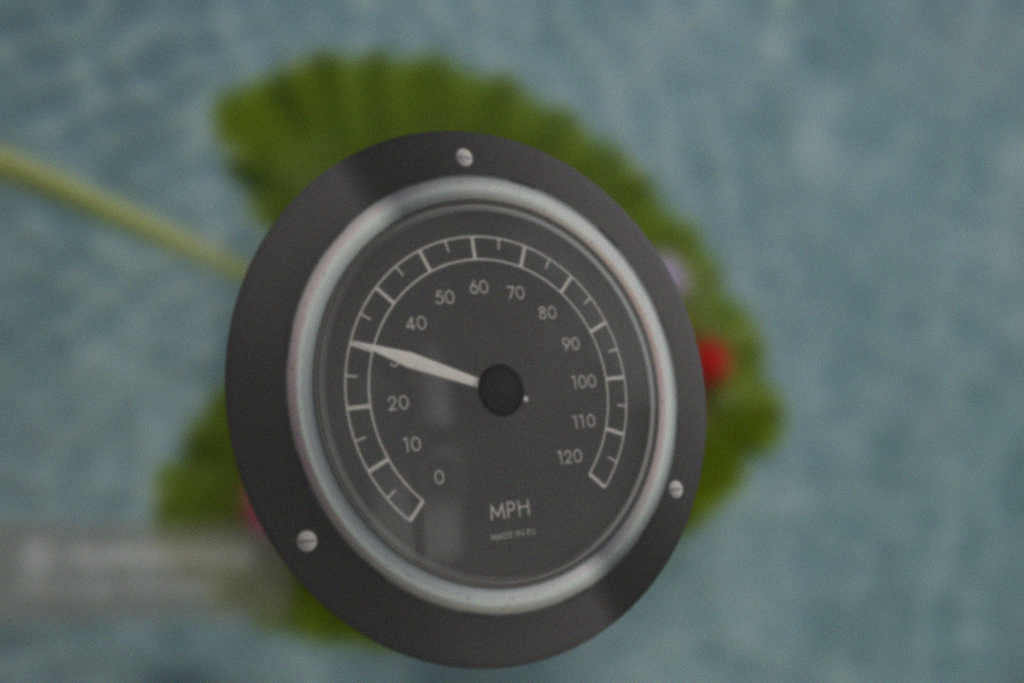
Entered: 30 mph
